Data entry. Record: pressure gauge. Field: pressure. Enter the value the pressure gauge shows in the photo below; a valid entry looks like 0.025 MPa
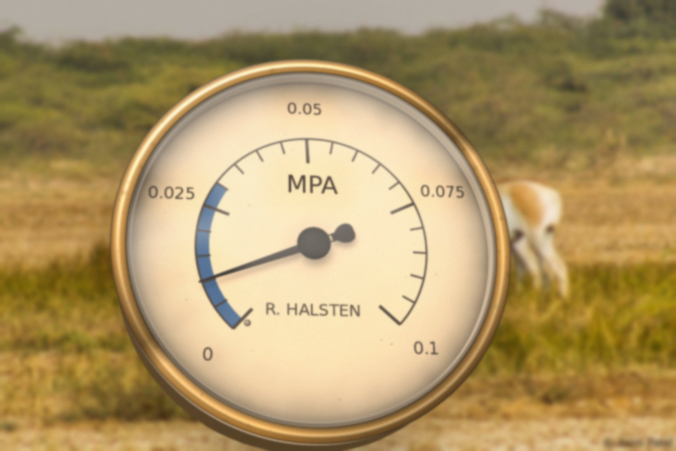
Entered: 0.01 MPa
